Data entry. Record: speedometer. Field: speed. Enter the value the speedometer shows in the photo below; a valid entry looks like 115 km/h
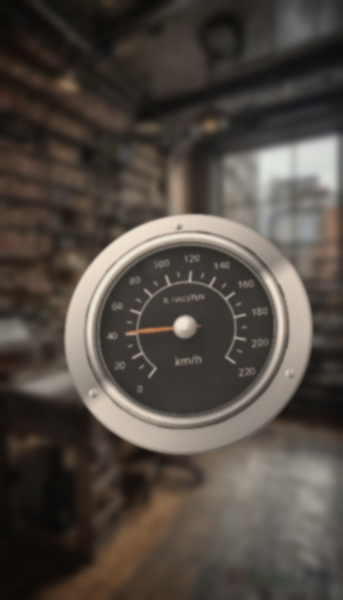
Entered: 40 km/h
